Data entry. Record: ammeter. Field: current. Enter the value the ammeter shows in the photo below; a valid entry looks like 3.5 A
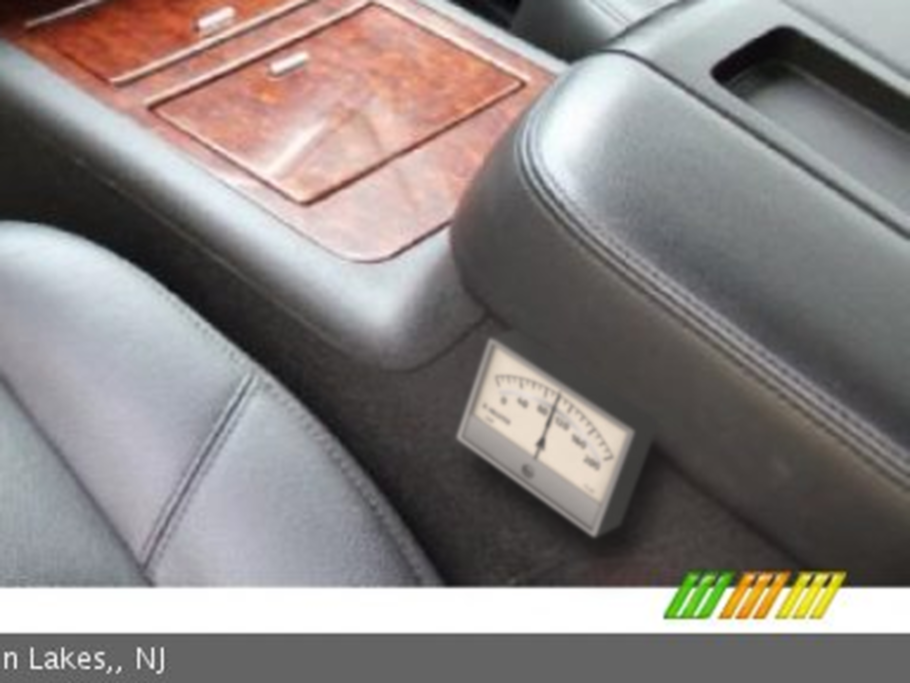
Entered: 100 A
